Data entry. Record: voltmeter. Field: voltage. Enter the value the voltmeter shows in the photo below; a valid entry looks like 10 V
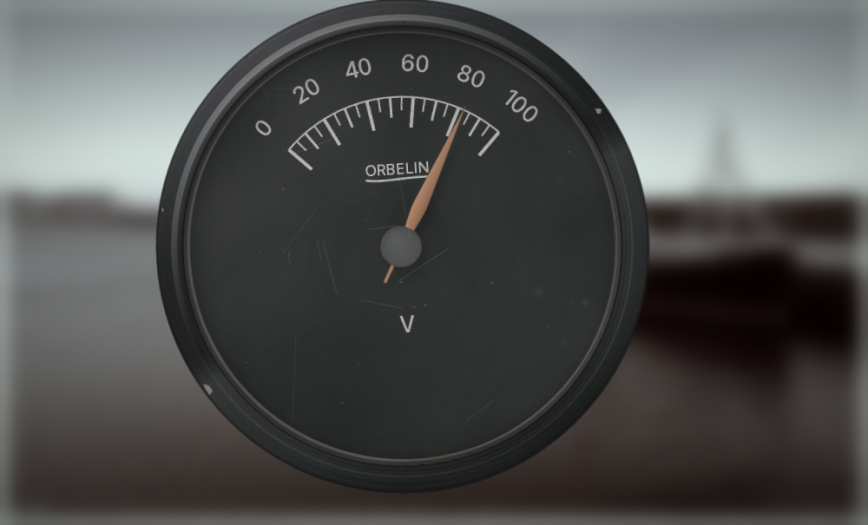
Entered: 82.5 V
